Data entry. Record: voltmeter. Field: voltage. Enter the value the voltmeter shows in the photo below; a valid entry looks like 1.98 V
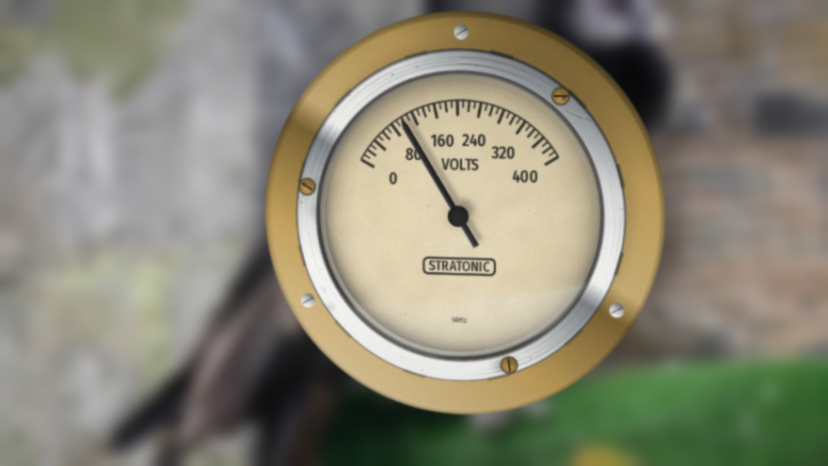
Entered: 100 V
